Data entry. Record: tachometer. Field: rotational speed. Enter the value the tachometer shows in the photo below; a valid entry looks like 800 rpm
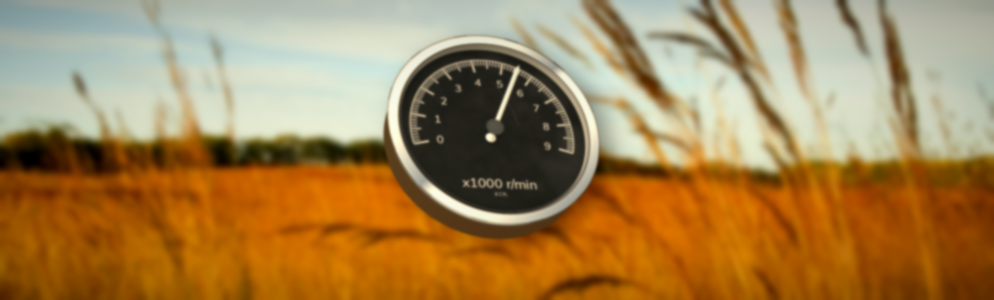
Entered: 5500 rpm
